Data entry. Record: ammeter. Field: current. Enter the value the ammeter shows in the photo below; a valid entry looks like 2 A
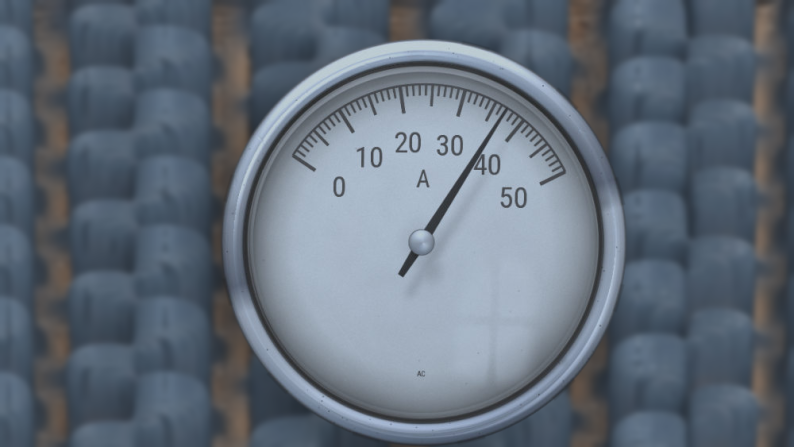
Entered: 37 A
